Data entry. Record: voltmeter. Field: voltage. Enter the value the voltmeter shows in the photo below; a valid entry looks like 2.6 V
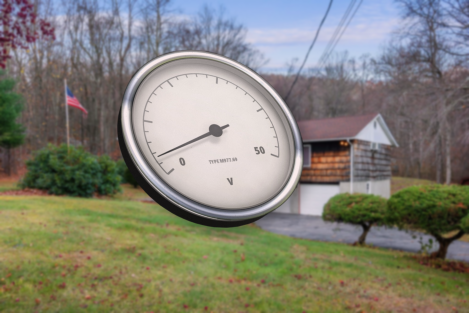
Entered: 3 V
